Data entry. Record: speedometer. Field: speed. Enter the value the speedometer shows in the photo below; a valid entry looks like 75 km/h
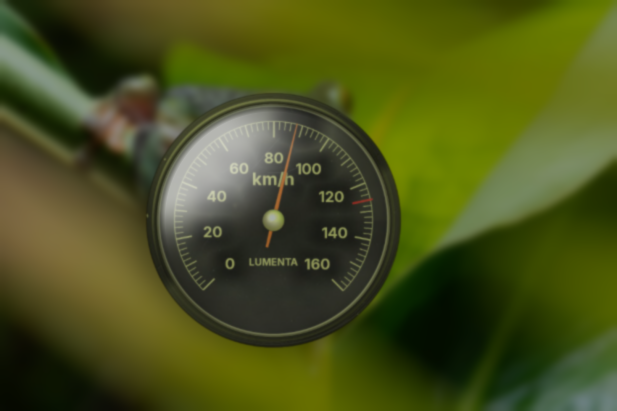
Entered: 88 km/h
